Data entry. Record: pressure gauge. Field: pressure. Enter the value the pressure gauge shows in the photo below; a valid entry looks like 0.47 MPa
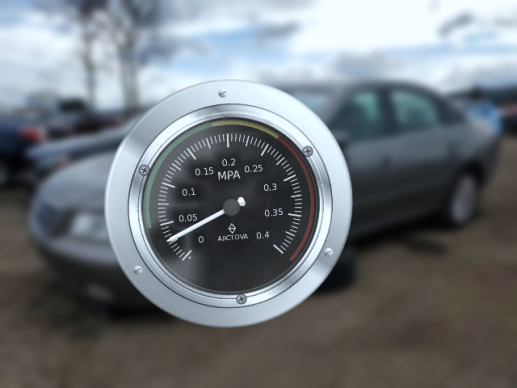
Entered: 0.03 MPa
